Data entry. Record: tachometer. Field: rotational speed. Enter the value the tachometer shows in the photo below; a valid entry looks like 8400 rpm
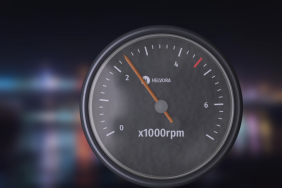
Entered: 2400 rpm
